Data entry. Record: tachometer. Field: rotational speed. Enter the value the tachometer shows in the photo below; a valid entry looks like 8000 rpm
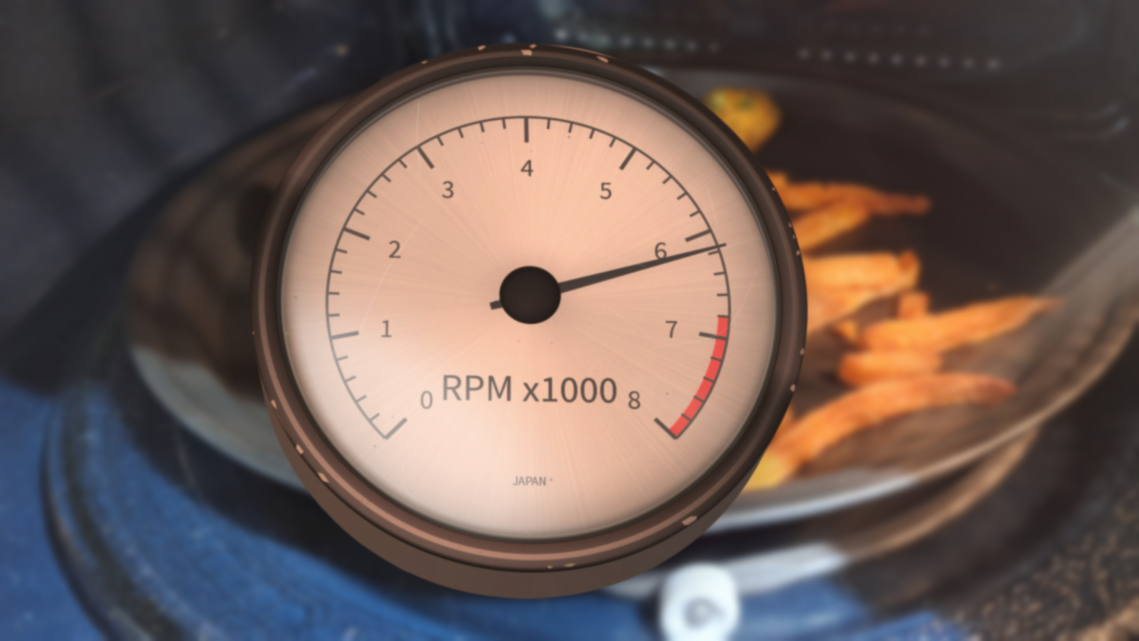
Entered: 6200 rpm
